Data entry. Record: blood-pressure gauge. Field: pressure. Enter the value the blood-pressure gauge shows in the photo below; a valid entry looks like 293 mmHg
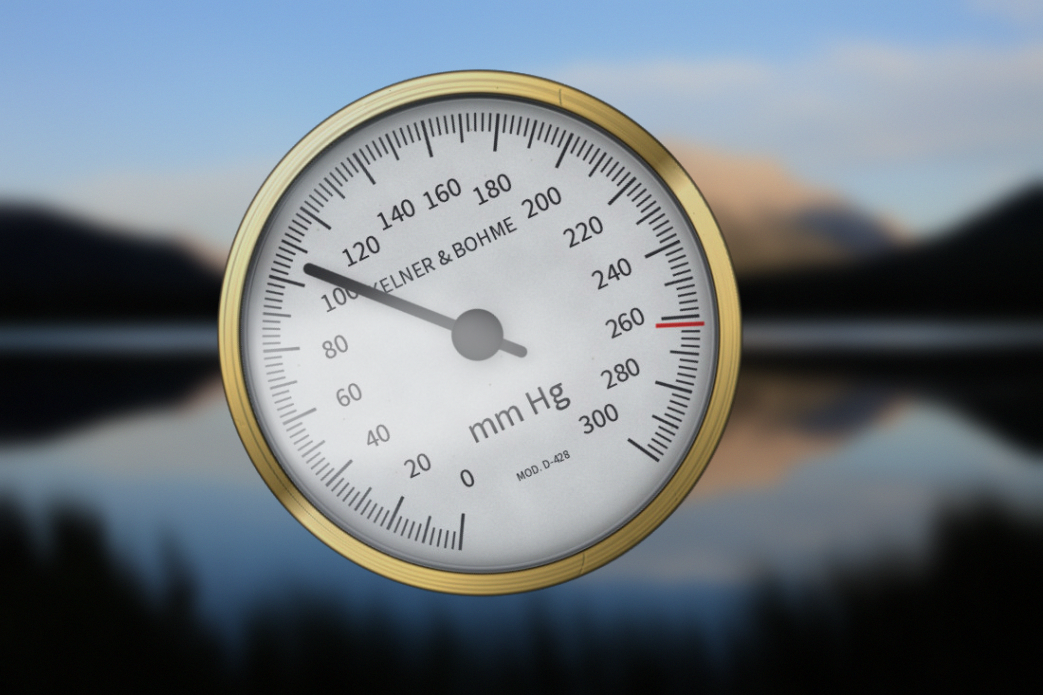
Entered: 106 mmHg
